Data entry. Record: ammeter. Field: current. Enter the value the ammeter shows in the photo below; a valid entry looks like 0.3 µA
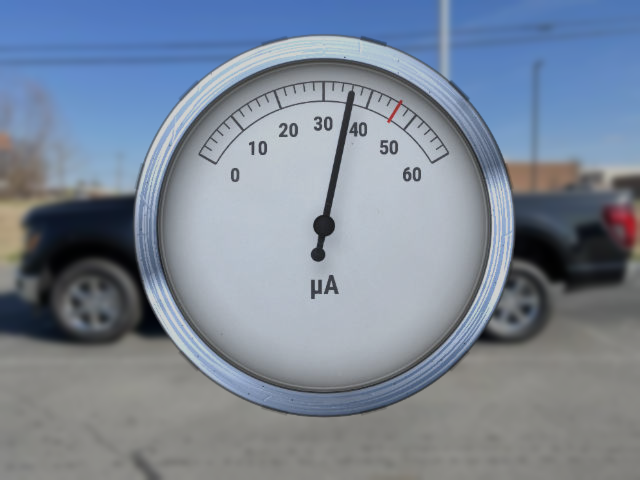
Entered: 36 µA
